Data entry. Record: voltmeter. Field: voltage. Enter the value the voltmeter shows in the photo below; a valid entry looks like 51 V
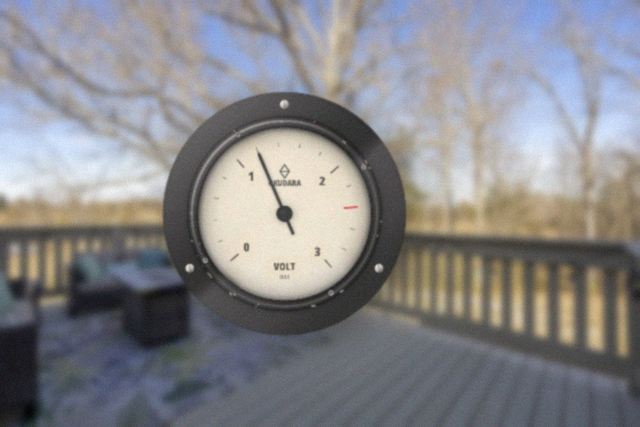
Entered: 1.2 V
